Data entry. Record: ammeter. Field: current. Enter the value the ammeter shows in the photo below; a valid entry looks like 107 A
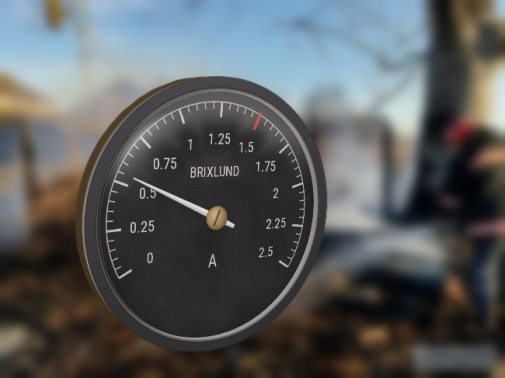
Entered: 0.55 A
